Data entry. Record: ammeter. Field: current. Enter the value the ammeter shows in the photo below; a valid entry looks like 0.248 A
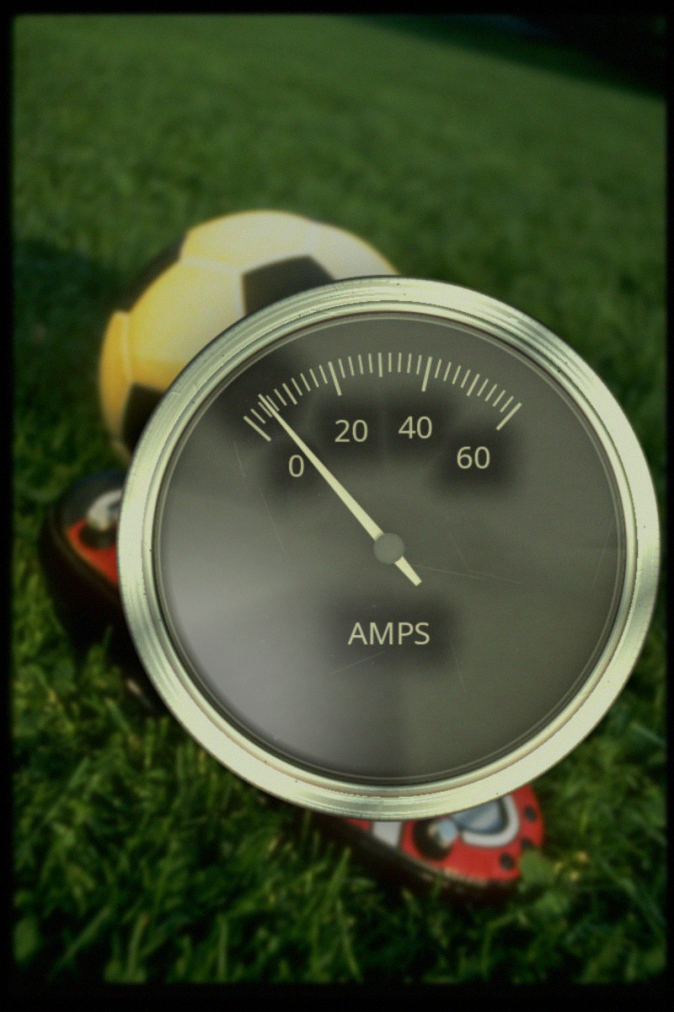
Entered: 5 A
